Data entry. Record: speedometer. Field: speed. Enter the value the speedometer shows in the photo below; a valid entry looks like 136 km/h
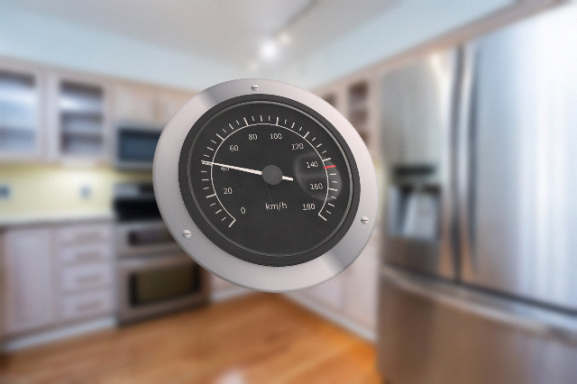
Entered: 40 km/h
